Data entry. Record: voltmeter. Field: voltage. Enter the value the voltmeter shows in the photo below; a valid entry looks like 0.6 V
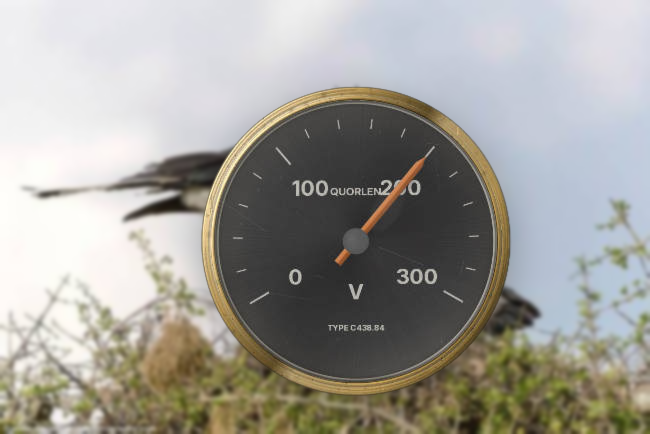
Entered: 200 V
